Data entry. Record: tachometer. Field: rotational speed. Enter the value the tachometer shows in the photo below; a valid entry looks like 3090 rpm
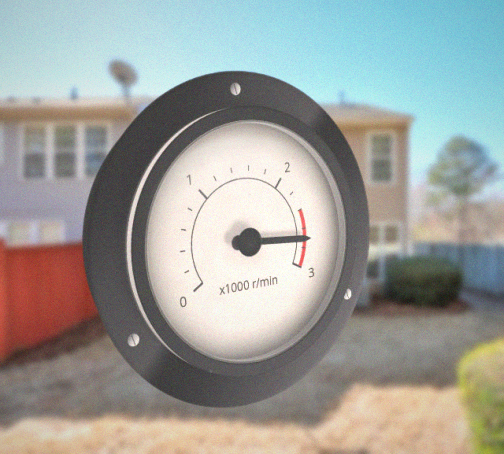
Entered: 2700 rpm
